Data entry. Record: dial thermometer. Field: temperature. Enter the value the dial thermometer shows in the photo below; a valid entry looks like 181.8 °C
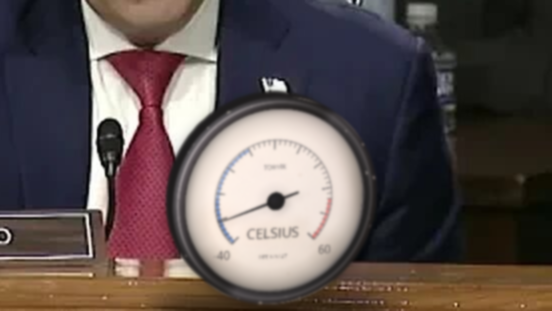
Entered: -30 °C
